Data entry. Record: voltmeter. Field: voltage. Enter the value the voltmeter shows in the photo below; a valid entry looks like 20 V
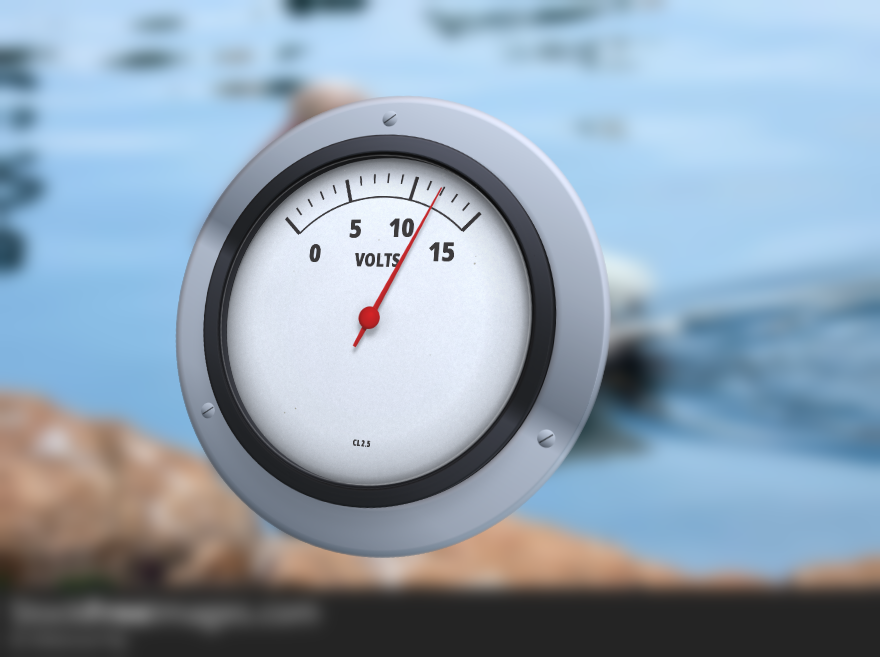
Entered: 12 V
